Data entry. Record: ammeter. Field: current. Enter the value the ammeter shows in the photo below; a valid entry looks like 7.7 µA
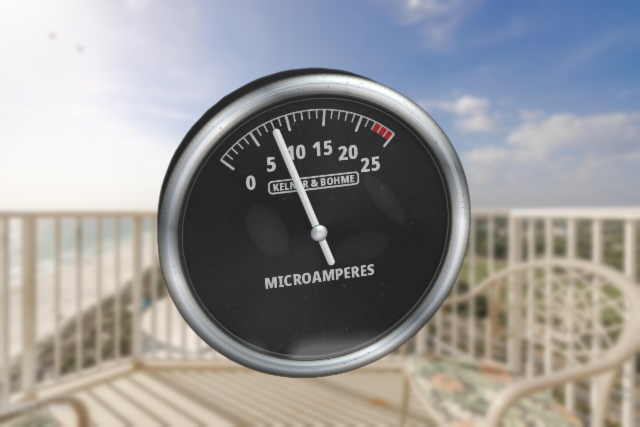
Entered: 8 µA
